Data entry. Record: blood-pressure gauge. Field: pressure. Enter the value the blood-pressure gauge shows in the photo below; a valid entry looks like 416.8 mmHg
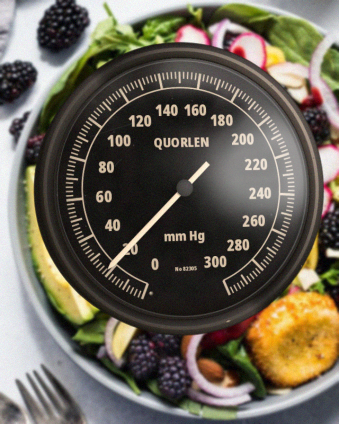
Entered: 22 mmHg
